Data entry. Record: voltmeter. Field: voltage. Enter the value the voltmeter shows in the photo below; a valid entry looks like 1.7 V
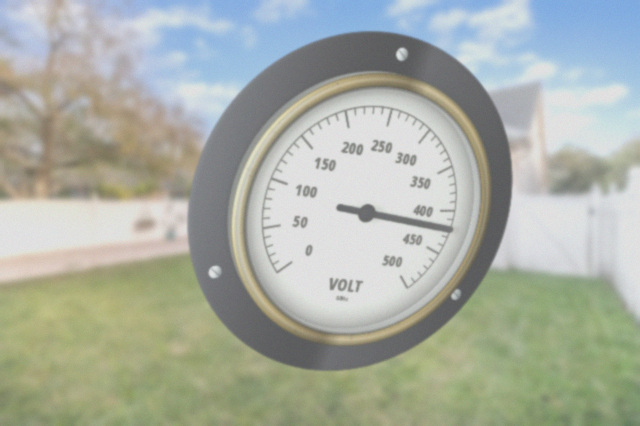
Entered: 420 V
